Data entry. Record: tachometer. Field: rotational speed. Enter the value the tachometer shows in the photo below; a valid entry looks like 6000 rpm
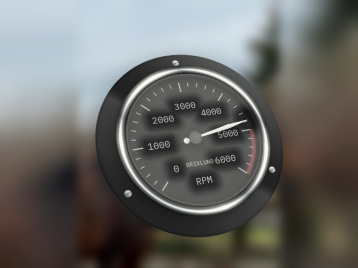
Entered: 4800 rpm
